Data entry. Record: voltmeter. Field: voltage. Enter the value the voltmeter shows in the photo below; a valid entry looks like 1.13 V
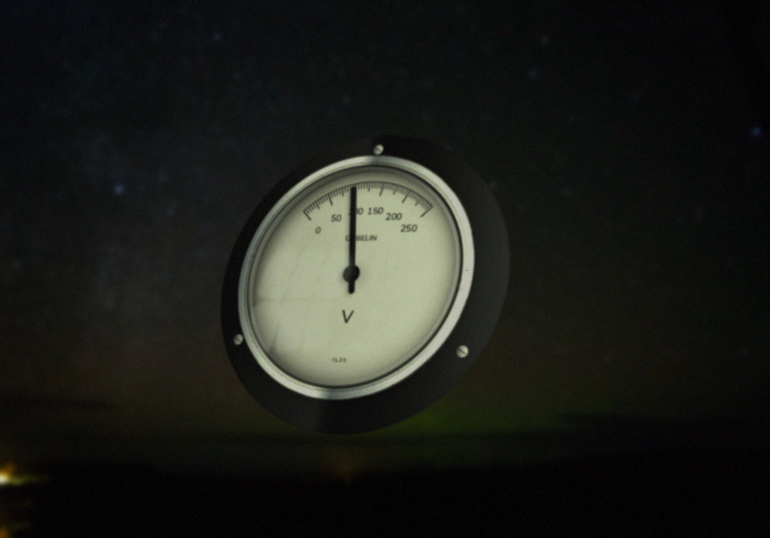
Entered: 100 V
